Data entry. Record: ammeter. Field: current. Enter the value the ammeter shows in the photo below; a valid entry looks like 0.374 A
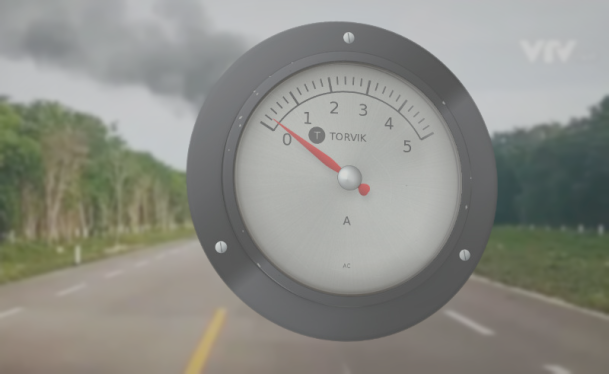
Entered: 0.2 A
